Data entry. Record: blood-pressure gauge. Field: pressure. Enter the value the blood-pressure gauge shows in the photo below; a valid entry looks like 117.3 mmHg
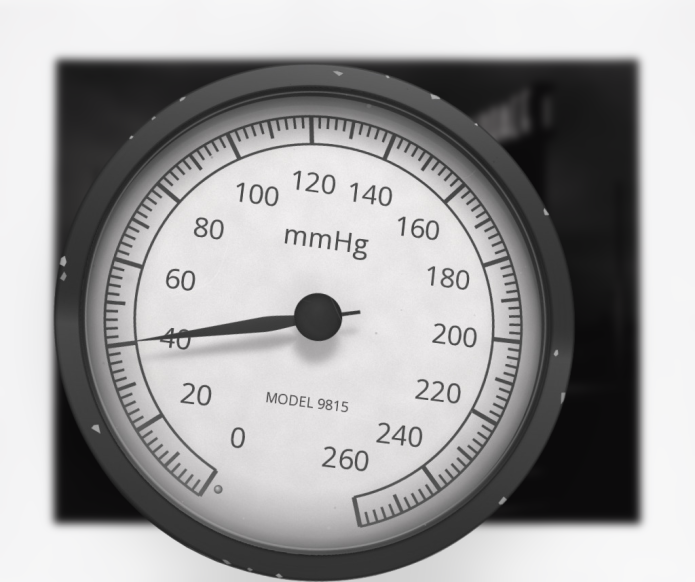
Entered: 40 mmHg
